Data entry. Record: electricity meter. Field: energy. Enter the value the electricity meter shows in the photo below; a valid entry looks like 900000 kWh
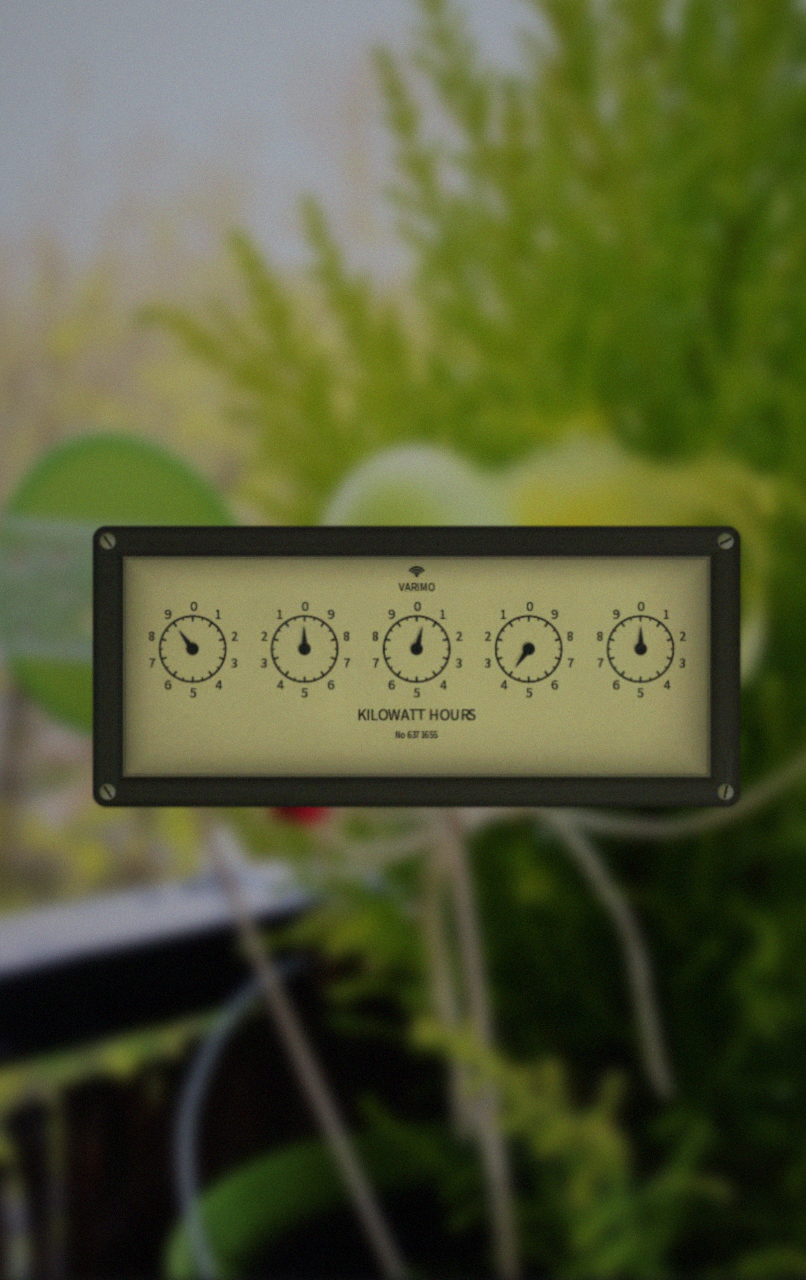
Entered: 90040 kWh
